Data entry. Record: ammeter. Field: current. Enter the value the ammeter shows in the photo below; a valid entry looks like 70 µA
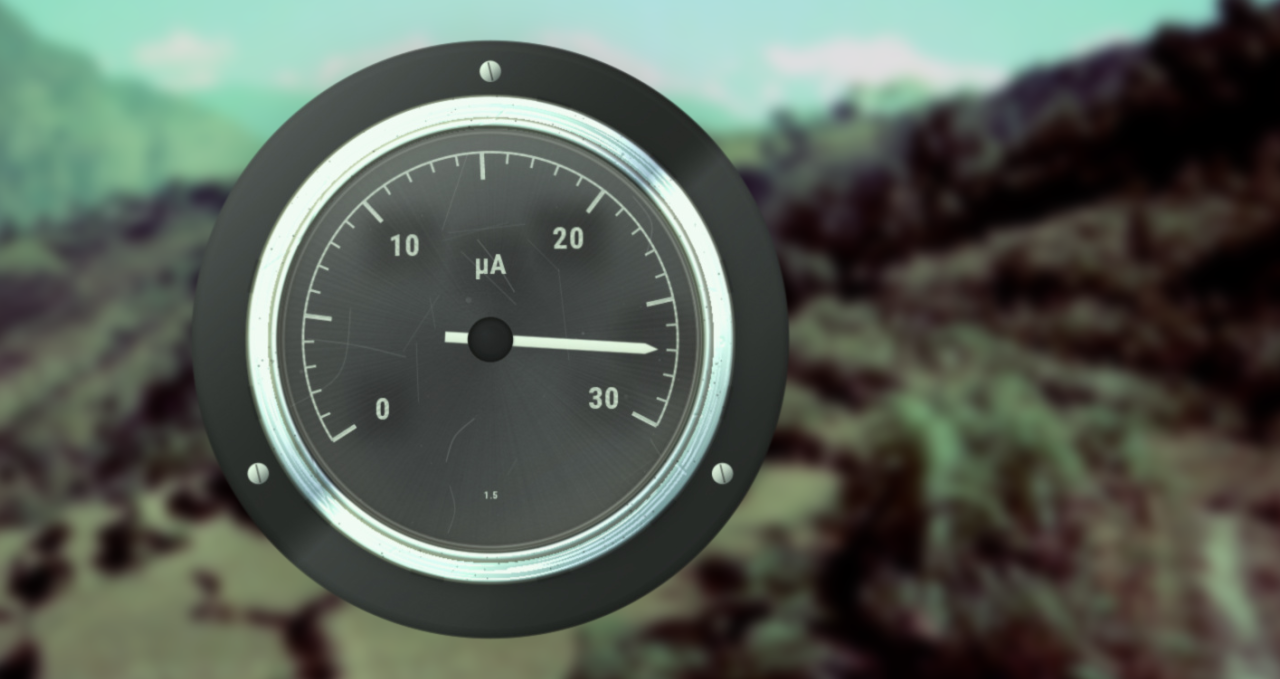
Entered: 27 µA
